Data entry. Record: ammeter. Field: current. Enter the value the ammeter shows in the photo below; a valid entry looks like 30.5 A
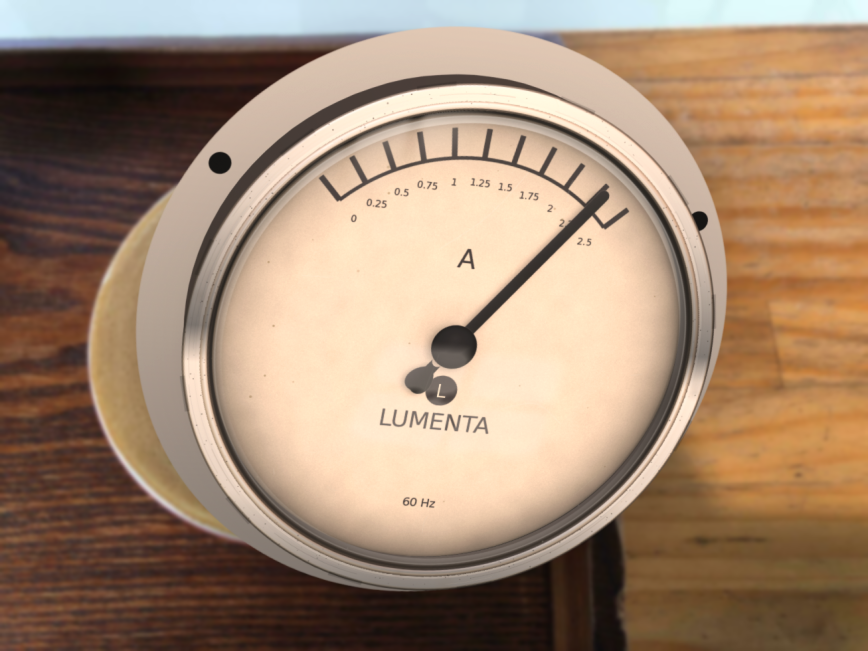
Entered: 2.25 A
